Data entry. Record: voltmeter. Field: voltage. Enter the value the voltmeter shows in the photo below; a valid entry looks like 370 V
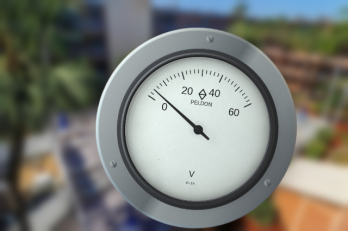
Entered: 4 V
